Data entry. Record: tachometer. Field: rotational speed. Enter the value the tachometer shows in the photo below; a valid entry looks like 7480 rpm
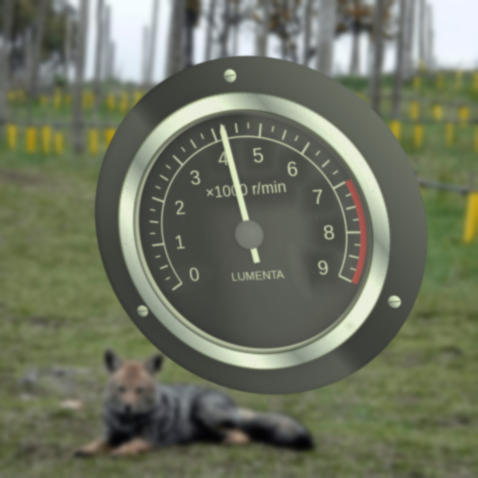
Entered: 4250 rpm
